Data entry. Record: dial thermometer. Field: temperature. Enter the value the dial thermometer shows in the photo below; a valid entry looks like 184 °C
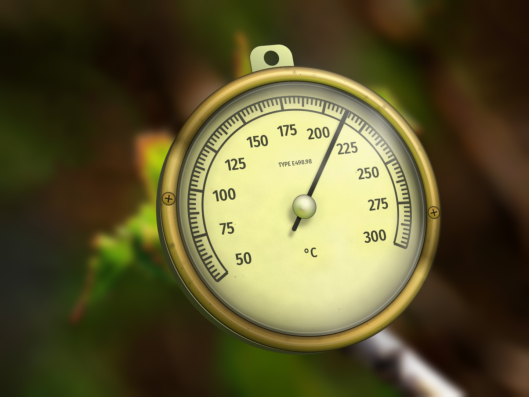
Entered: 212.5 °C
